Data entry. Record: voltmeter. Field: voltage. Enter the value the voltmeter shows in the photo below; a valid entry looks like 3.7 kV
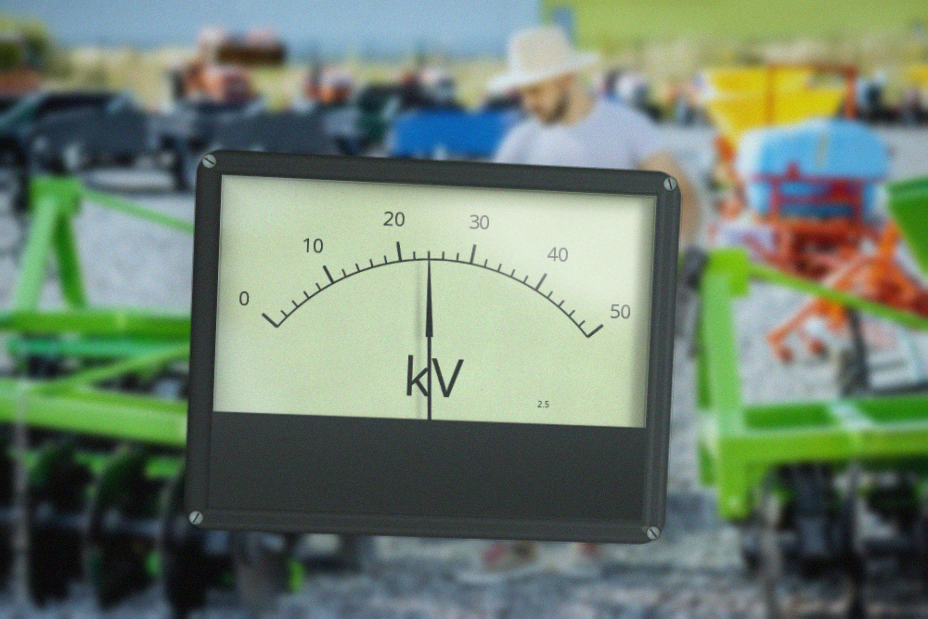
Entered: 24 kV
